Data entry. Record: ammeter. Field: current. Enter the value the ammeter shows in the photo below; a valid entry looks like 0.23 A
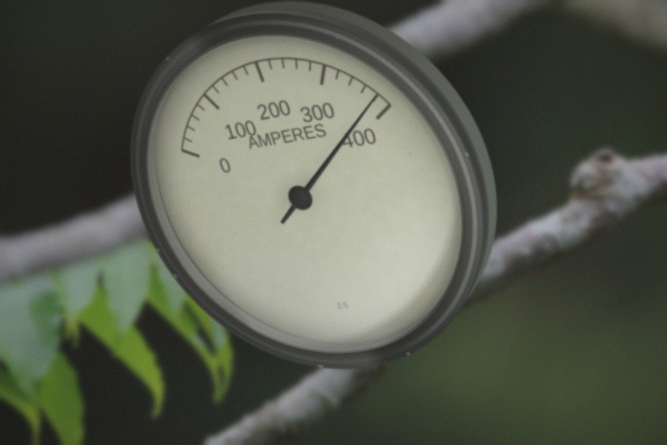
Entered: 380 A
